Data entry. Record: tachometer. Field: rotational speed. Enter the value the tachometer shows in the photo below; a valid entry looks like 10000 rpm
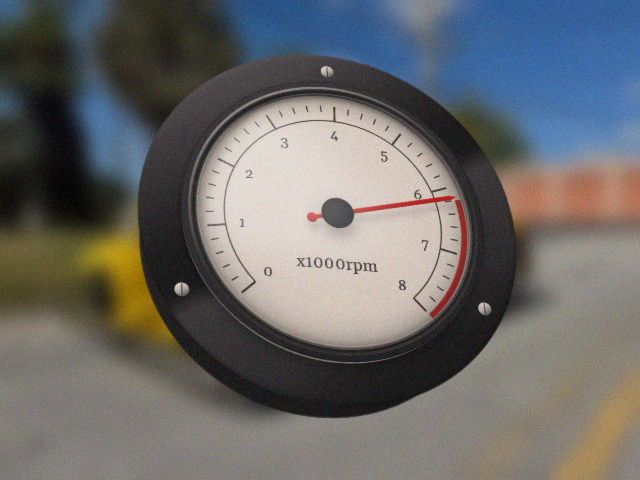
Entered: 6200 rpm
